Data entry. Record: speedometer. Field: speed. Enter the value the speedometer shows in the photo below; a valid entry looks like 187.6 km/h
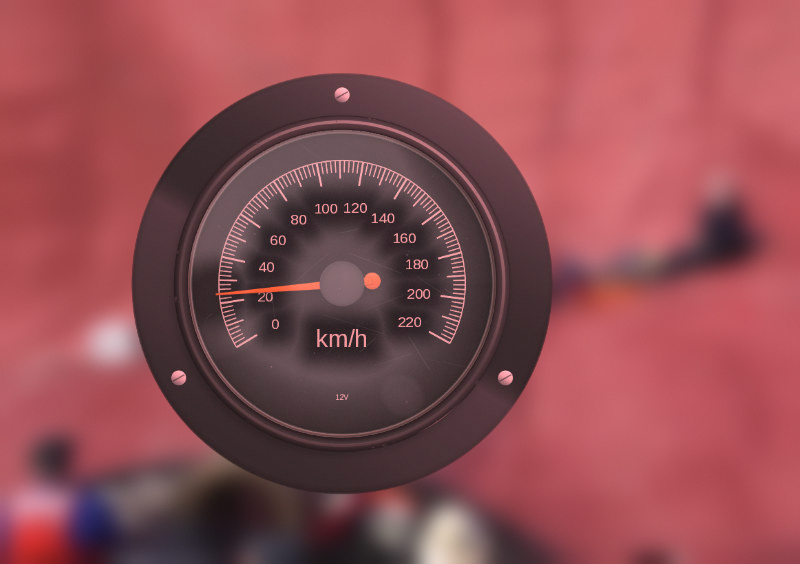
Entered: 24 km/h
